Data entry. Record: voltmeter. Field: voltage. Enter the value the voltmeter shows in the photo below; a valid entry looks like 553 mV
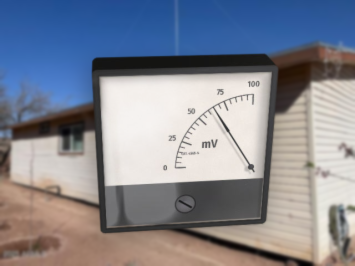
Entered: 65 mV
